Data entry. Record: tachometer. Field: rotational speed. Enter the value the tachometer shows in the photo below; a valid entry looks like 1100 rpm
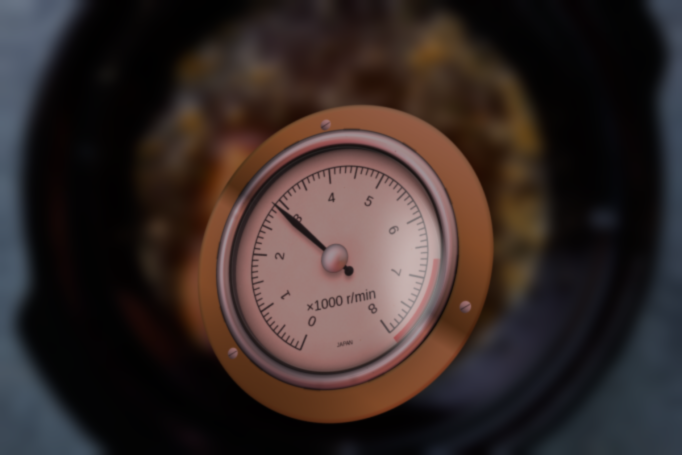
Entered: 2900 rpm
